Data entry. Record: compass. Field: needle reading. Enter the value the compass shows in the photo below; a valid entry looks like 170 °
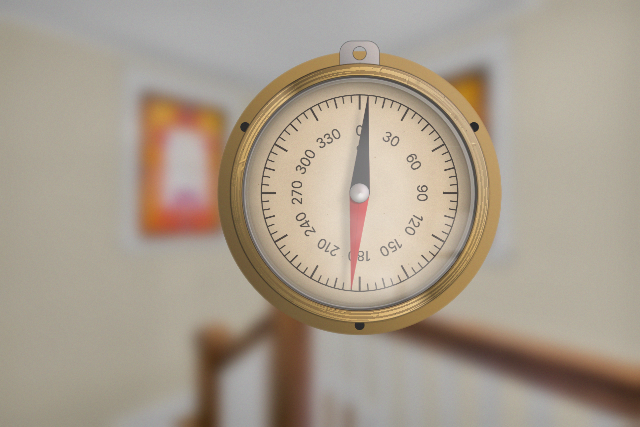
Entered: 185 °
